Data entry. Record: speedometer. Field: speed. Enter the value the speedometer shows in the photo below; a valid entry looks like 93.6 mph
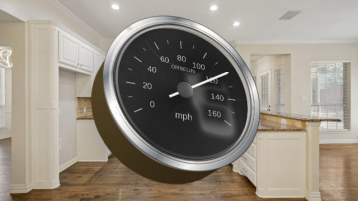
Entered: 120 mph
